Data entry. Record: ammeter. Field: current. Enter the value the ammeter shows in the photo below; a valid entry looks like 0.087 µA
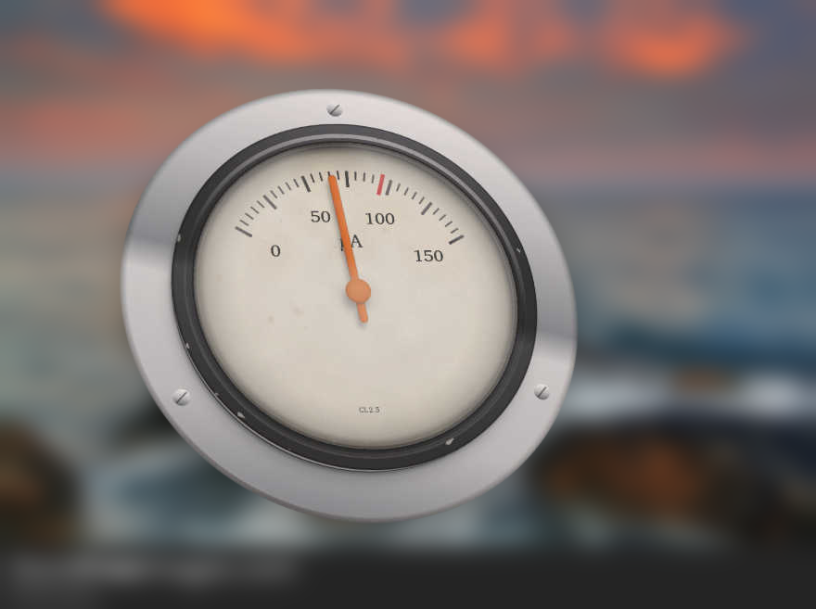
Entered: 65 µA
